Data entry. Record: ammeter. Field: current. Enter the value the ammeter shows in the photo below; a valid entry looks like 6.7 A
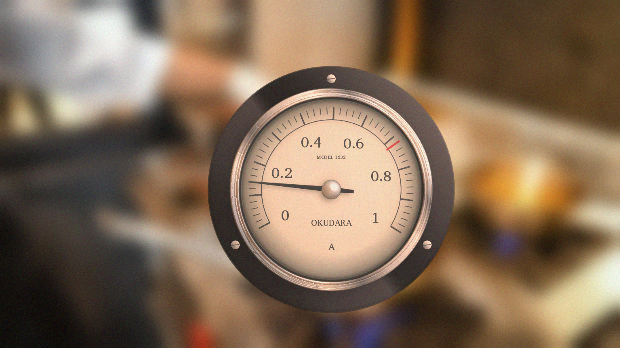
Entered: 0.14 A
